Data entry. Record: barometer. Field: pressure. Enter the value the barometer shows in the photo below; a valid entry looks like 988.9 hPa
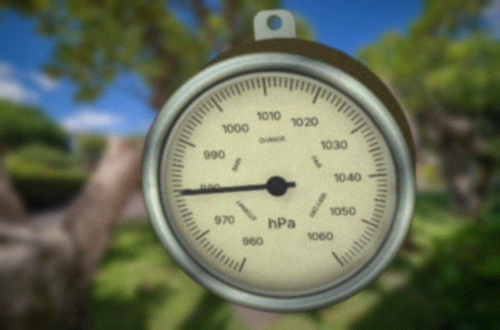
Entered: 980 hPa
